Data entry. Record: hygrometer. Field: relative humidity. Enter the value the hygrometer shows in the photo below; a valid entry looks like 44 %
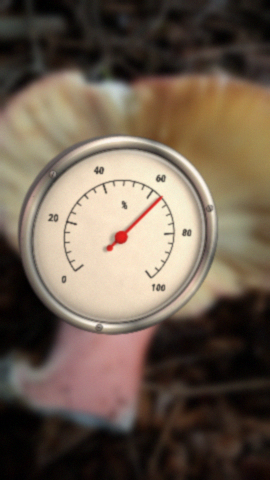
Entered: 64 %
